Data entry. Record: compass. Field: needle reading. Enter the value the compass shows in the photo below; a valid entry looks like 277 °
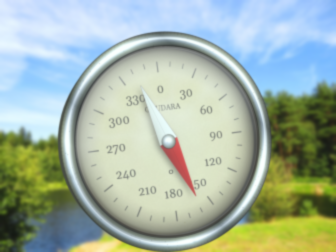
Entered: 160 °
